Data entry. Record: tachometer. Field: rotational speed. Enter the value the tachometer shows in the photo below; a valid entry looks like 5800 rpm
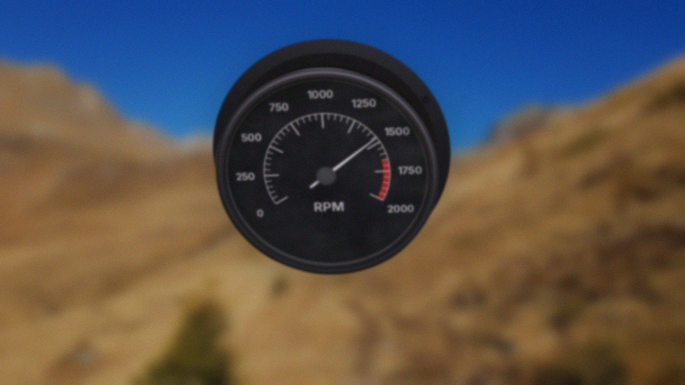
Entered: 1450 rpm
